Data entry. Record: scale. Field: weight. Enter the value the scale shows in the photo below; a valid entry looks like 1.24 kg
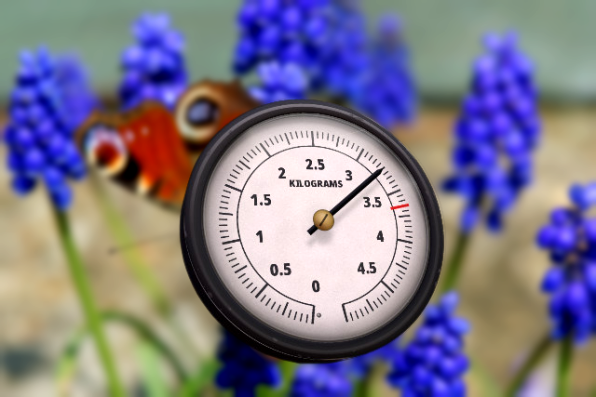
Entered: 3.25 kg
